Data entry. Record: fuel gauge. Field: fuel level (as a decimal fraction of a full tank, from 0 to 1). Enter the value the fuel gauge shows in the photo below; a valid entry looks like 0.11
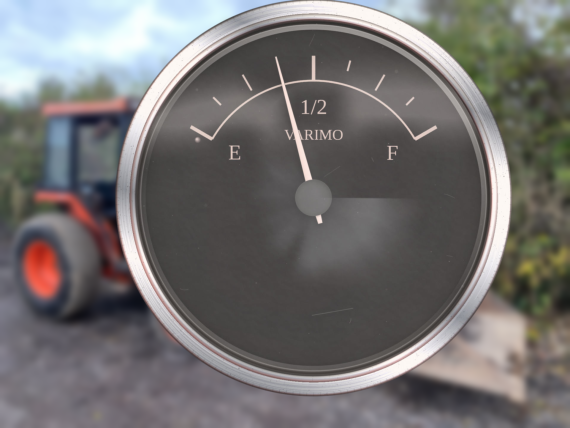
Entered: 0.375
